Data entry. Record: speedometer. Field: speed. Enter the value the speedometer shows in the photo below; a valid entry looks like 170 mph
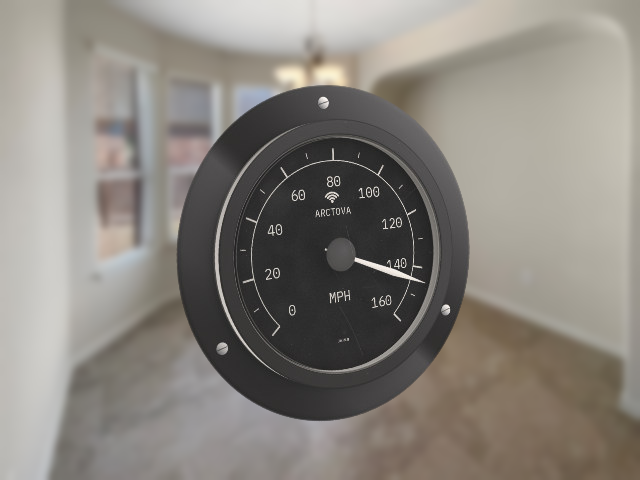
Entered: 145 mph
